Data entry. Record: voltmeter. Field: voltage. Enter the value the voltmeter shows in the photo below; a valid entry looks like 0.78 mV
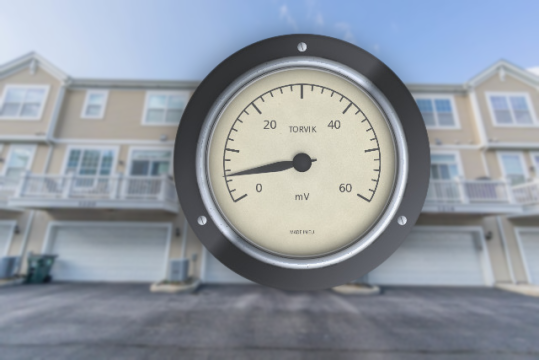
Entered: 5 mV
